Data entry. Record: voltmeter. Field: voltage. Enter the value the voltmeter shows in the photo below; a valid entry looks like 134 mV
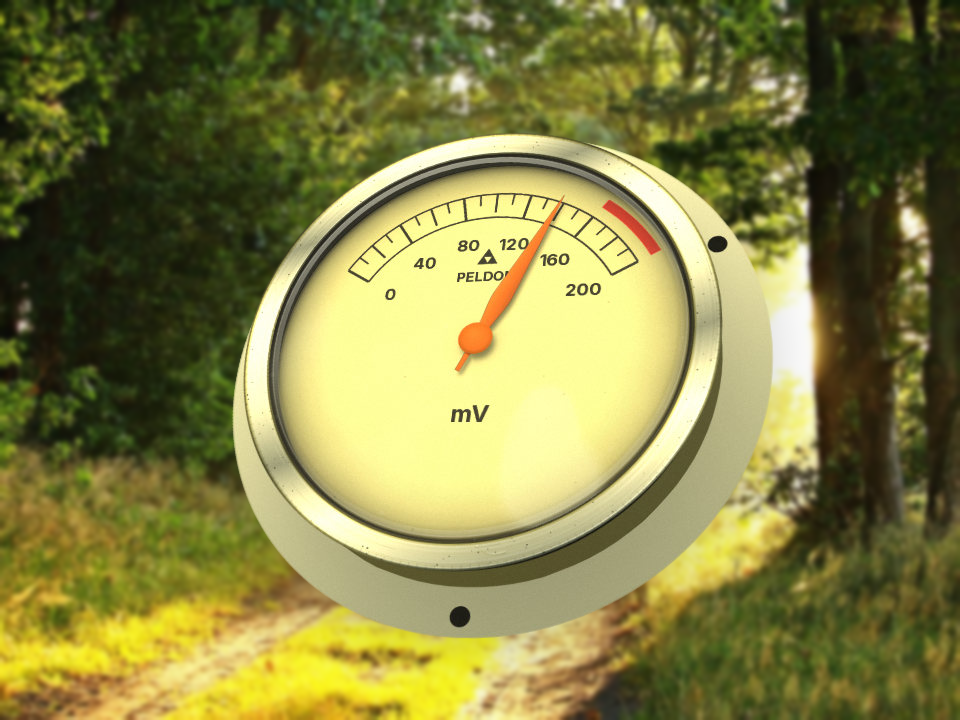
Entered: 140 mV
